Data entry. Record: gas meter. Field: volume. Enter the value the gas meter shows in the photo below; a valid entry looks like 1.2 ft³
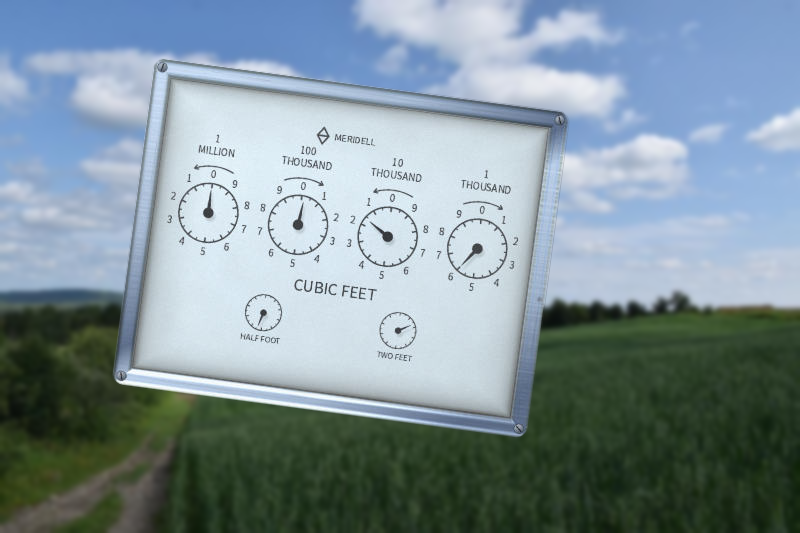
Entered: 1600 ft³
